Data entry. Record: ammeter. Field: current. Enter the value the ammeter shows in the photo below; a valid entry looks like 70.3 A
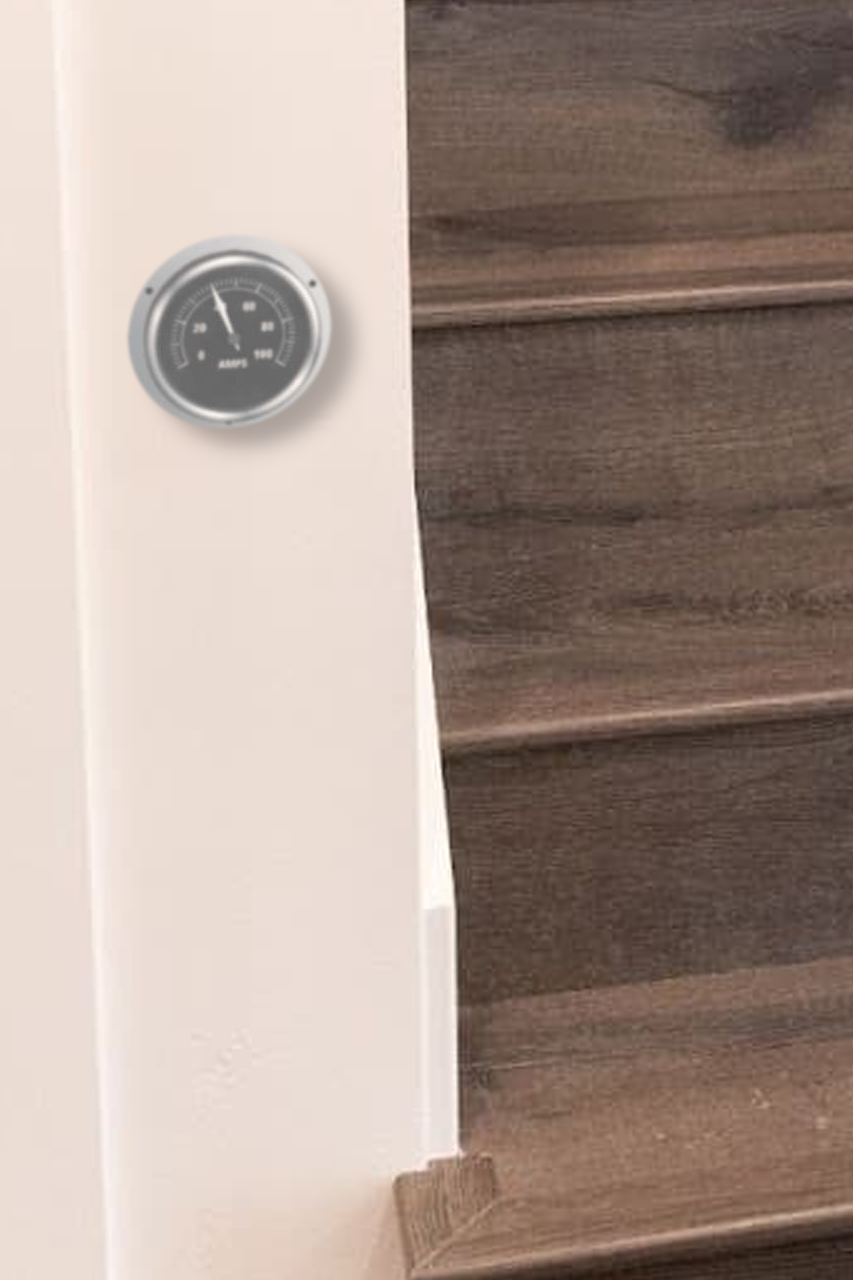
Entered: 40 A
